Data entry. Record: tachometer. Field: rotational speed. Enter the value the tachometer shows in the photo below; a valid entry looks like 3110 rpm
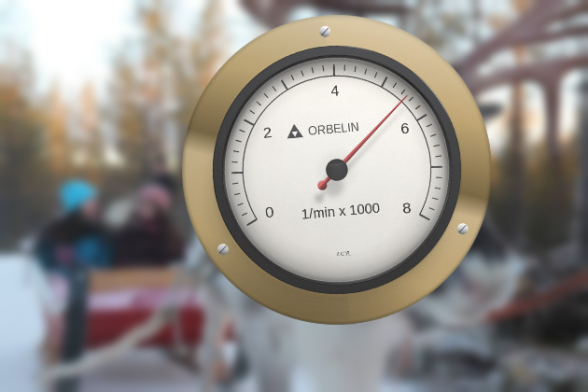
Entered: 5500 rpm
